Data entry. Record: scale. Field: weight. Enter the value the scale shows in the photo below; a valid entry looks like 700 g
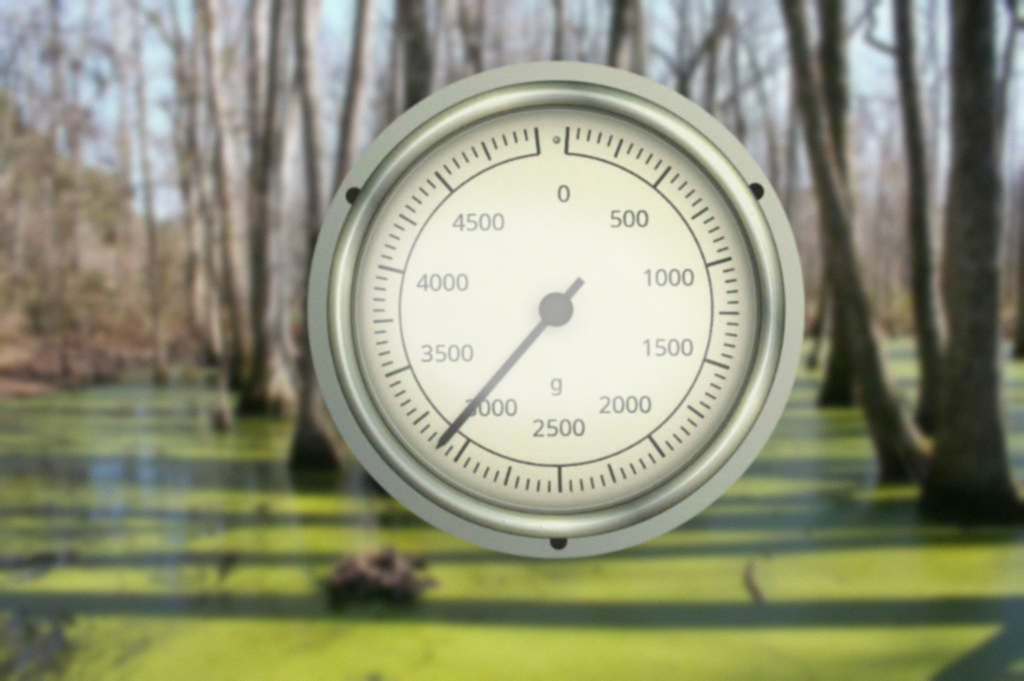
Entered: 3100 g
